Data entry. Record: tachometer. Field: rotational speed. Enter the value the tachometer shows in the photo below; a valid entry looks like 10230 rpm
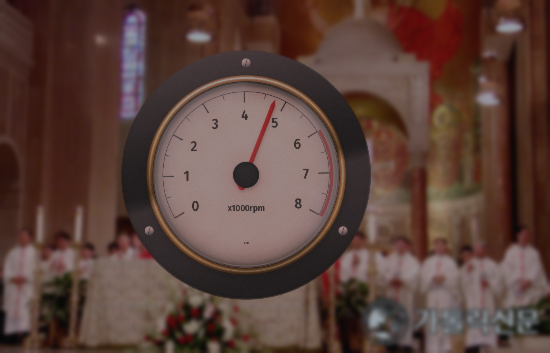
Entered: 4750 rpm
